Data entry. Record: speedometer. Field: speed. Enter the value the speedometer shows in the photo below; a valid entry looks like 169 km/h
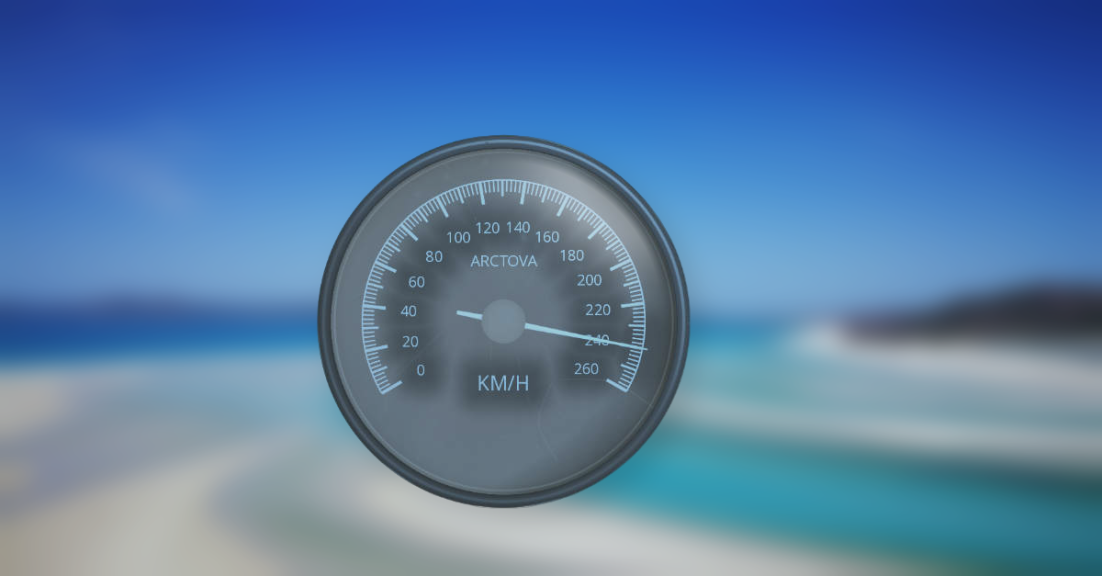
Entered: 240 km/h
